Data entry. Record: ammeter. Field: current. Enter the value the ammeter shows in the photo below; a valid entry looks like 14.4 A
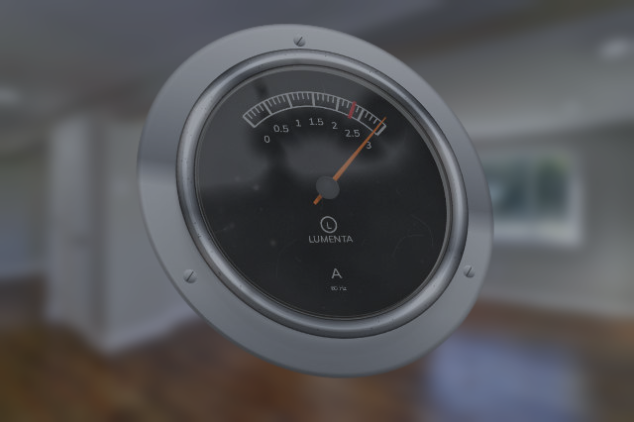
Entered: 2.9 A
